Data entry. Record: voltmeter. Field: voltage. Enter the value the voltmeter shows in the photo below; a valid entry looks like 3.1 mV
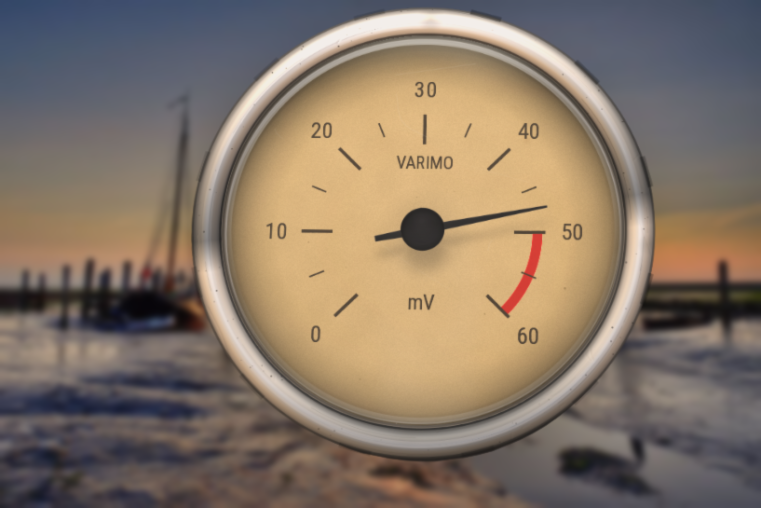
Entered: 47.5 mV
